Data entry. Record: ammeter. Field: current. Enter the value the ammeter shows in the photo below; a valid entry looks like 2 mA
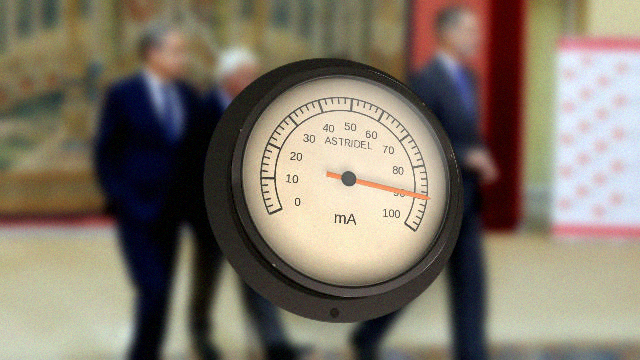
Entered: 90 mA
